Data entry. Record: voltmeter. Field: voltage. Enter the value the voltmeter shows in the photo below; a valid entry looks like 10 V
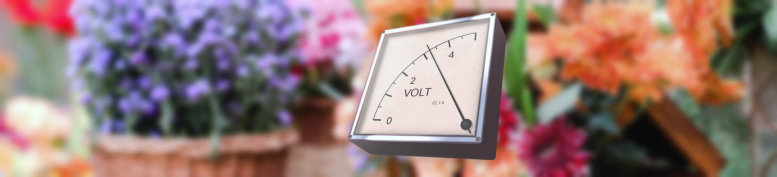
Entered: 3.25 V
